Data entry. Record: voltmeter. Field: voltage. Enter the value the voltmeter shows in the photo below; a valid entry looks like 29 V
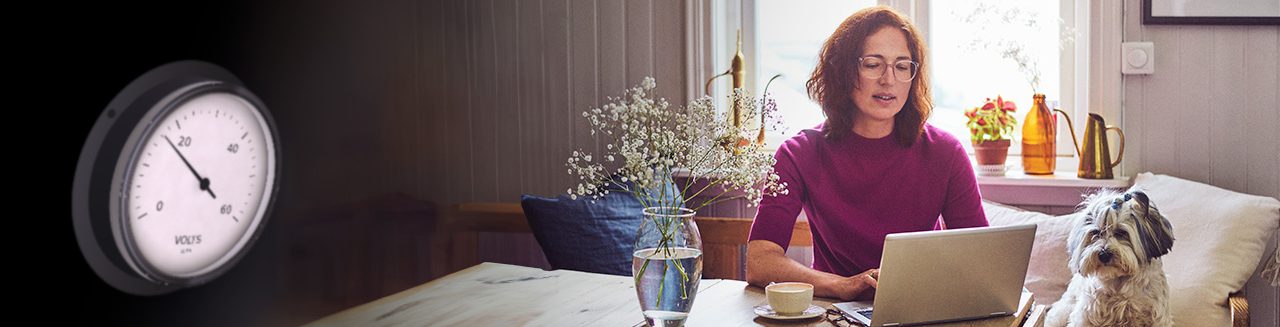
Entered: 16 V
